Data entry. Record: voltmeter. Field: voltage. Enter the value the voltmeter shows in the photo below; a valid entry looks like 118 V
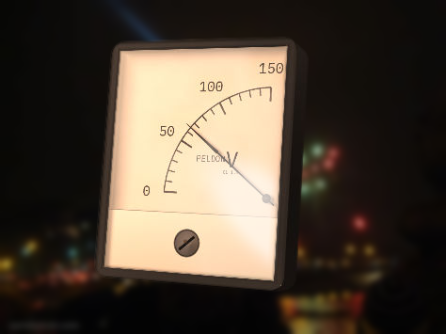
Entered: 65 V
